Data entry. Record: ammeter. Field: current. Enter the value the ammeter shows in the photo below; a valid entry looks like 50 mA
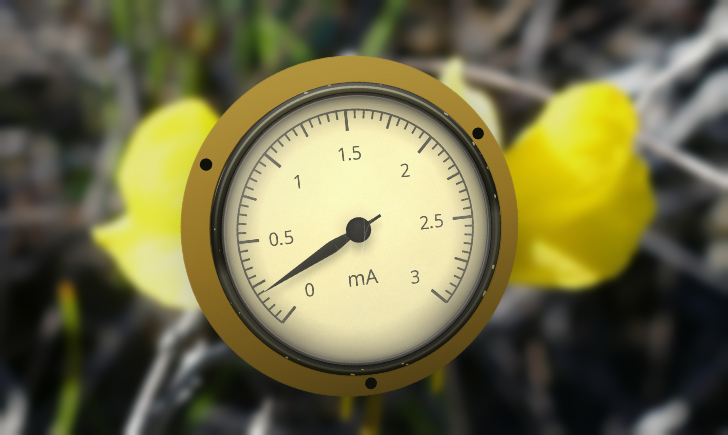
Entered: 0.2 mA
